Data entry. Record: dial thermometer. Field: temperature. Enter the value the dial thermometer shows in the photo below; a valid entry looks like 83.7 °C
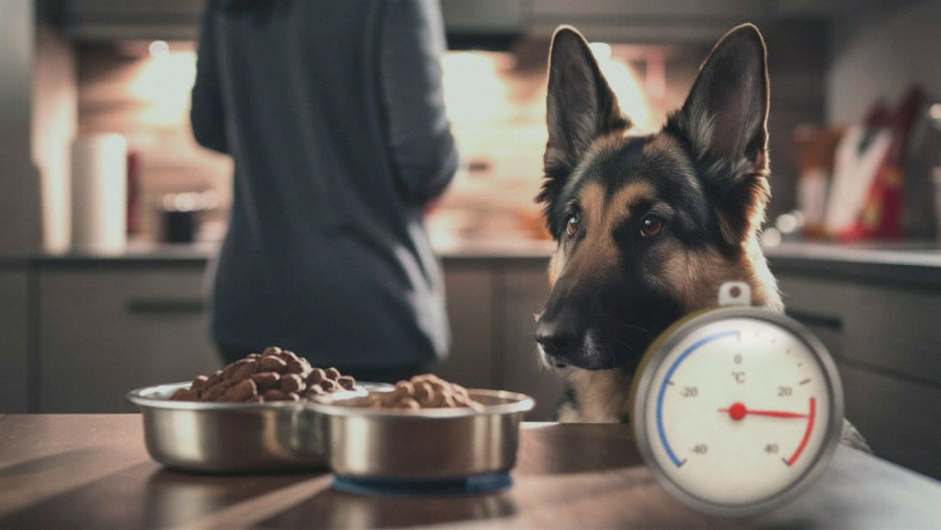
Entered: 28 °C
